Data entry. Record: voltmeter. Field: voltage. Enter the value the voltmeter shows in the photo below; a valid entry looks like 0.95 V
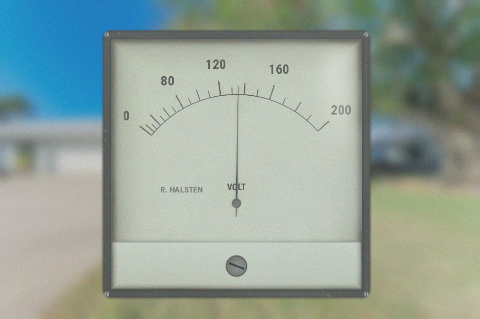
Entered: 135 V
